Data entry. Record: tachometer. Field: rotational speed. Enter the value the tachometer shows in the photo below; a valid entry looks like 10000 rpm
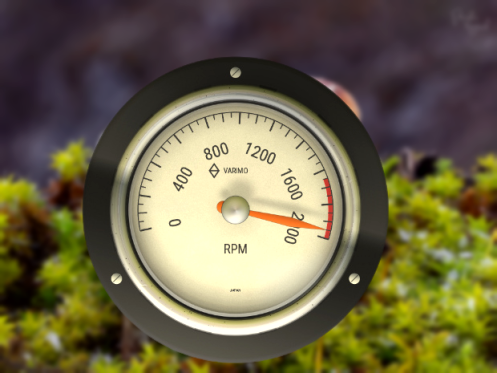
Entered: 1950 rpm
